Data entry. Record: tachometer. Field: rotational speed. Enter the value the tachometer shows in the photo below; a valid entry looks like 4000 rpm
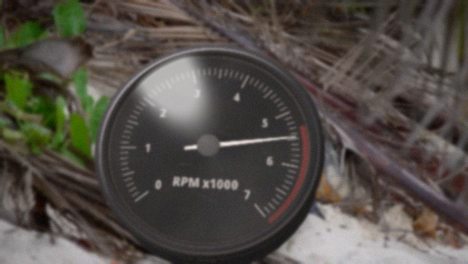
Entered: 5500 rpm
